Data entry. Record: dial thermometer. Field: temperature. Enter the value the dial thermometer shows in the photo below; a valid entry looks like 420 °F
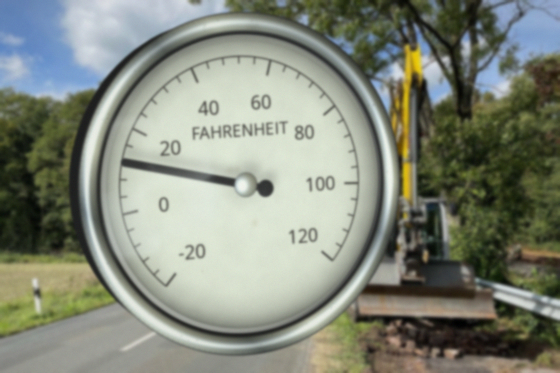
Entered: 12 °F
